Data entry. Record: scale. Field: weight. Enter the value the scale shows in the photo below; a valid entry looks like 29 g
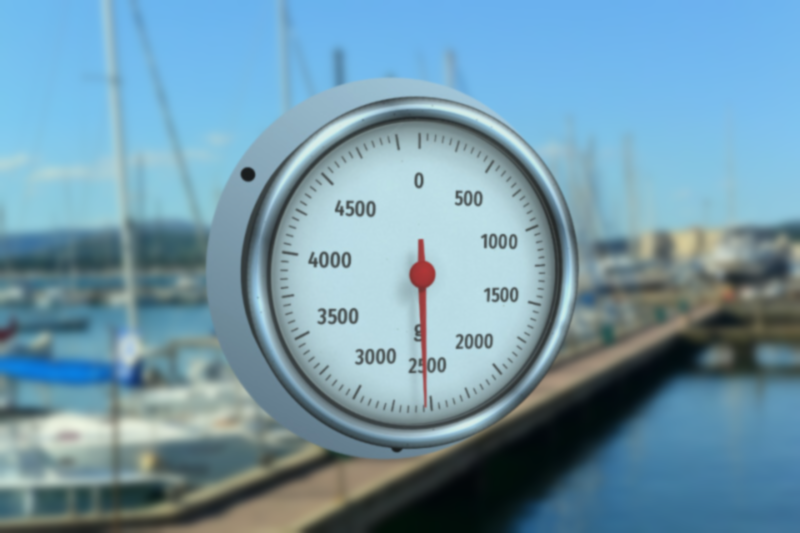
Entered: 2550 g
